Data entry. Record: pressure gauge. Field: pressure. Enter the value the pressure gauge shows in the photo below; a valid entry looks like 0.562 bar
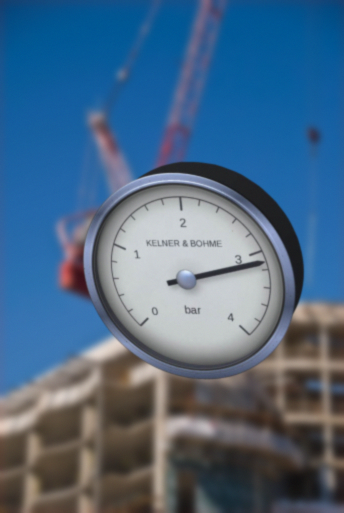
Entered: 3.1 bar
